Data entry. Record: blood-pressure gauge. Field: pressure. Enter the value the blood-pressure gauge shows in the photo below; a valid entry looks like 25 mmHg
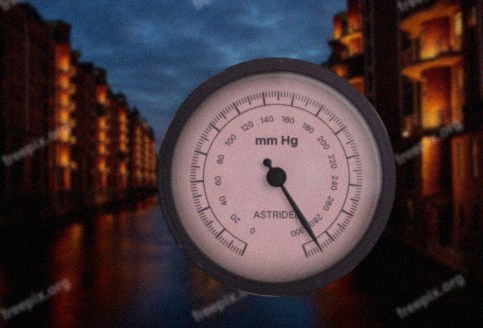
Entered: 290 mmHg
